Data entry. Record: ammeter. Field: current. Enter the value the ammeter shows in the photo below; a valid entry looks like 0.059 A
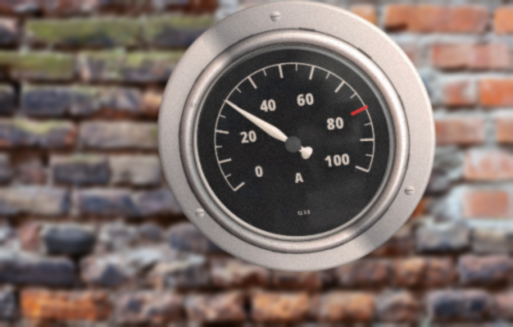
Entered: 30 A
